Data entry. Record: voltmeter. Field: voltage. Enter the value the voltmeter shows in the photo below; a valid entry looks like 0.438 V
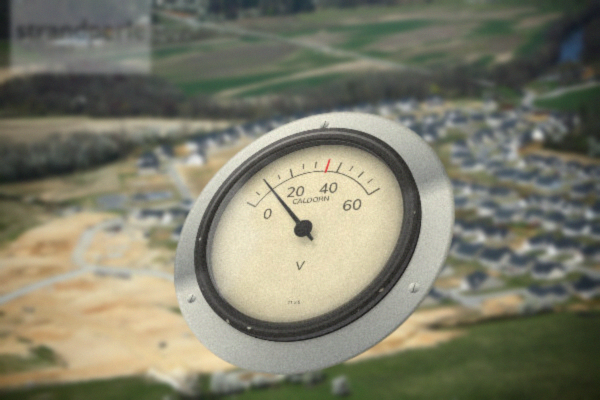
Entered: 10 V
